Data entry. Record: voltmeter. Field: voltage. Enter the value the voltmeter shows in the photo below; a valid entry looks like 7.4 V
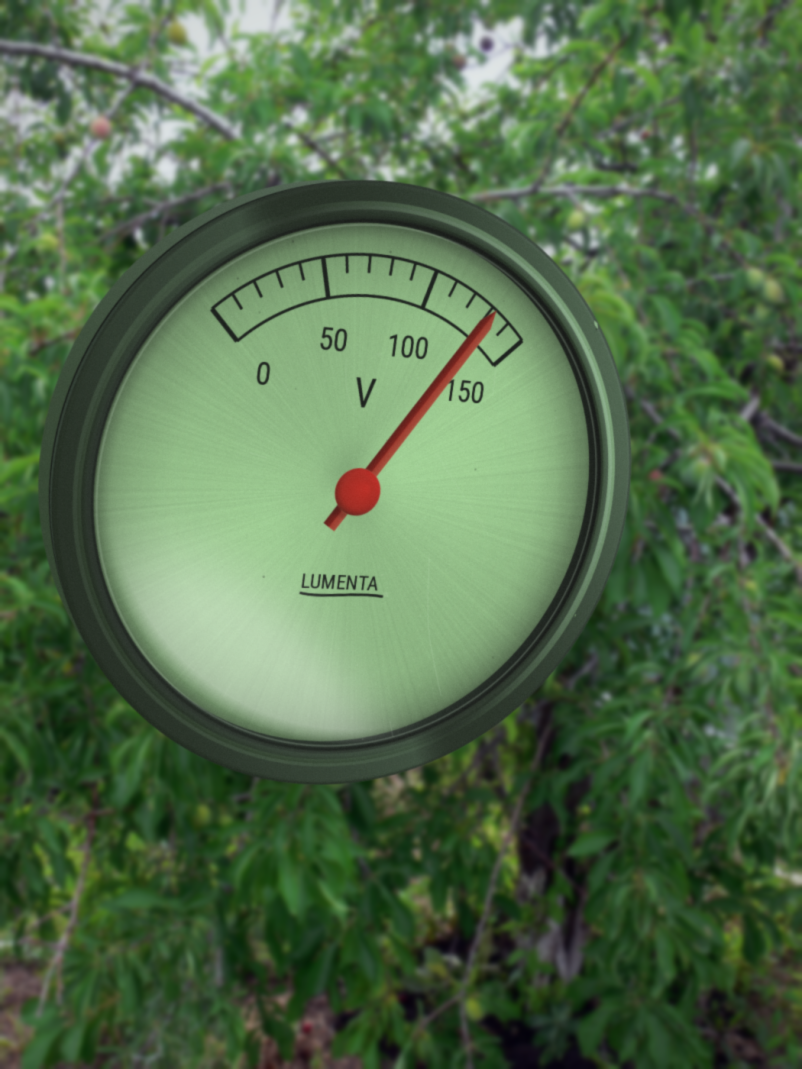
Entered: 130 V
